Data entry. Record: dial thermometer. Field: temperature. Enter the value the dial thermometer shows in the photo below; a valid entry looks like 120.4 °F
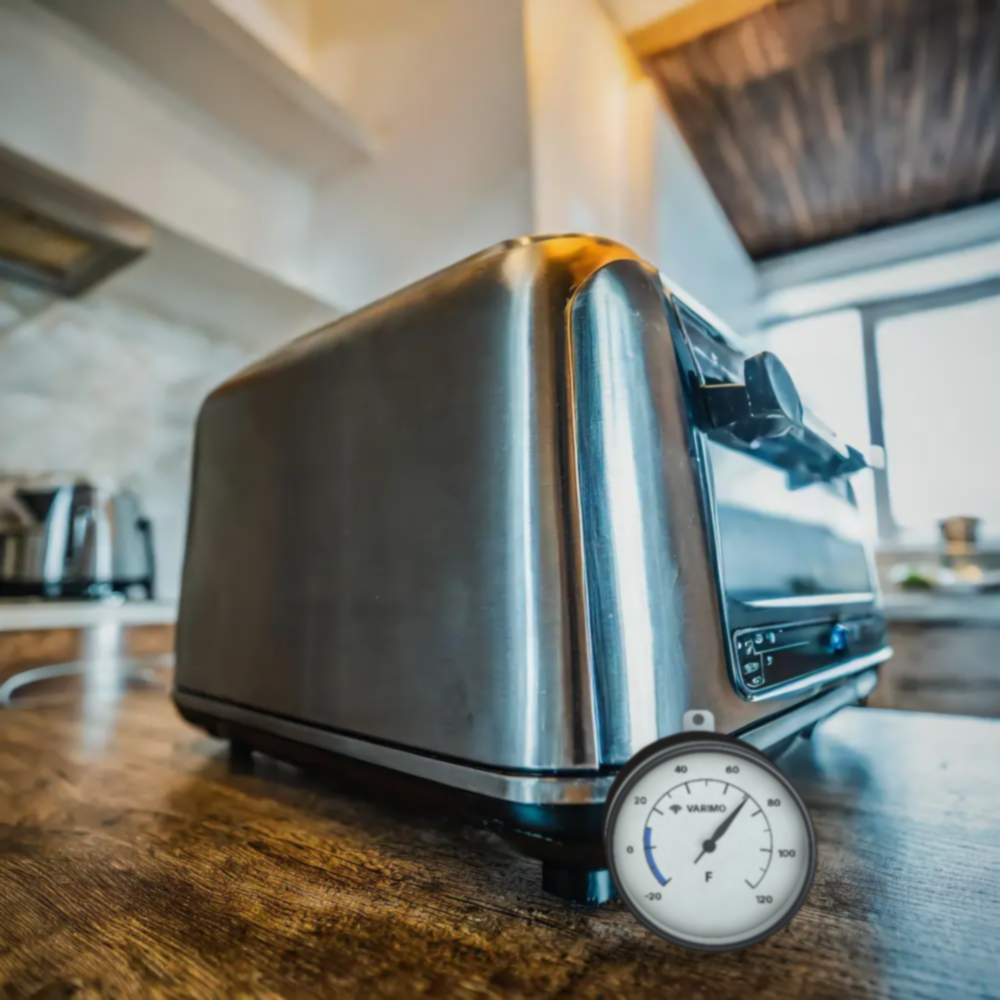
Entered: 70 °F
